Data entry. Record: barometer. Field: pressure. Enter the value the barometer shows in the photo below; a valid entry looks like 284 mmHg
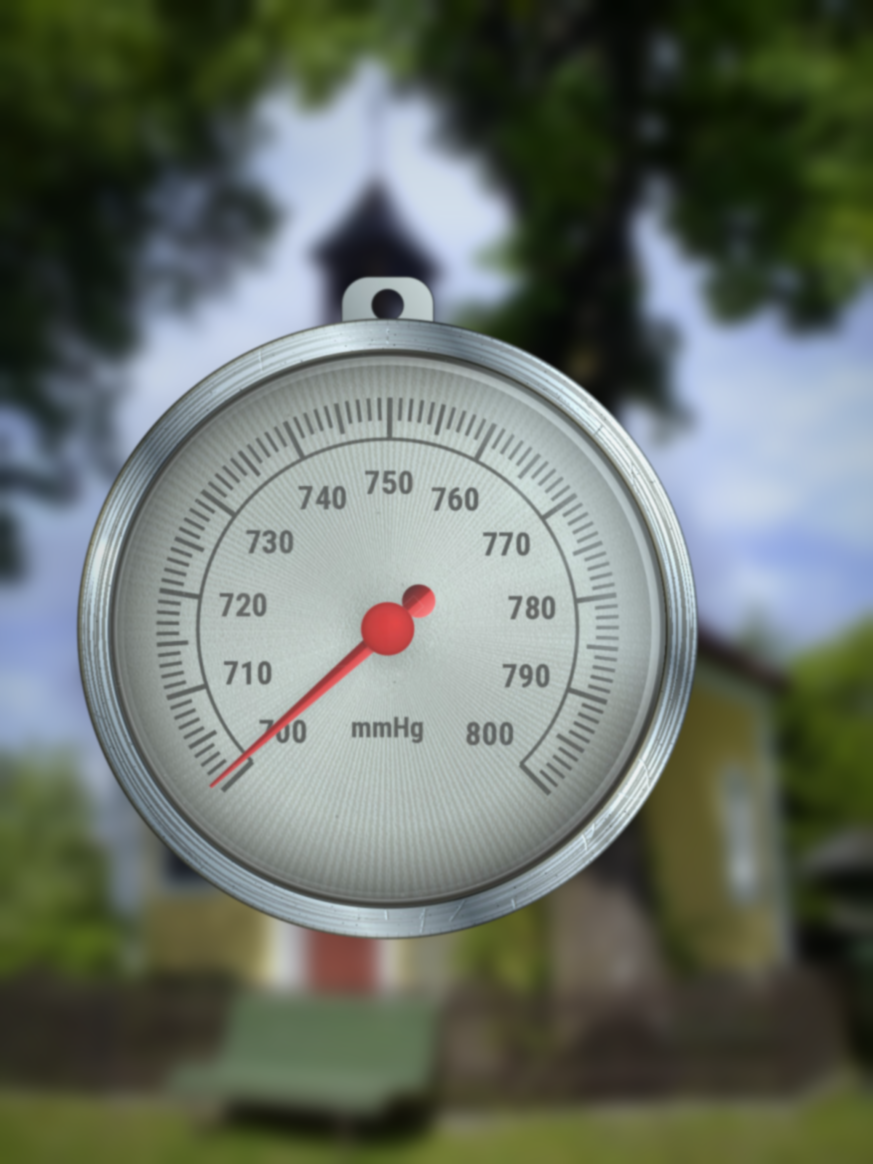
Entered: 701 mmHg
